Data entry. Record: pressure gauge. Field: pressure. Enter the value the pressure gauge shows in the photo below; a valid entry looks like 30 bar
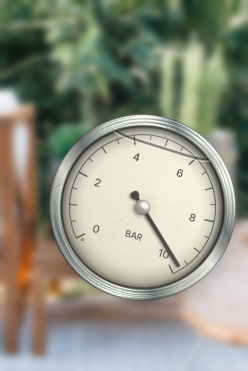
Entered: 9.75 bar
